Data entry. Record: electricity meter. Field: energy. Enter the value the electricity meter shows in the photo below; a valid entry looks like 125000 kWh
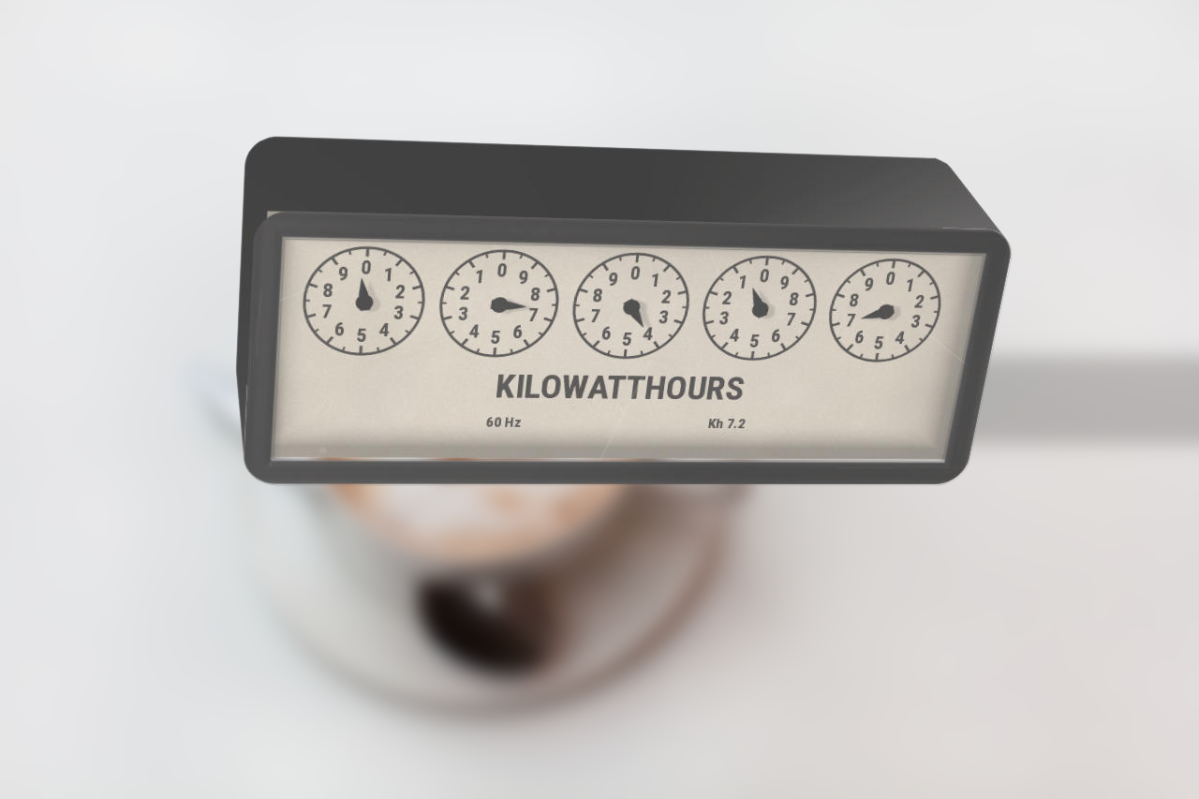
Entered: 97407 kWh
